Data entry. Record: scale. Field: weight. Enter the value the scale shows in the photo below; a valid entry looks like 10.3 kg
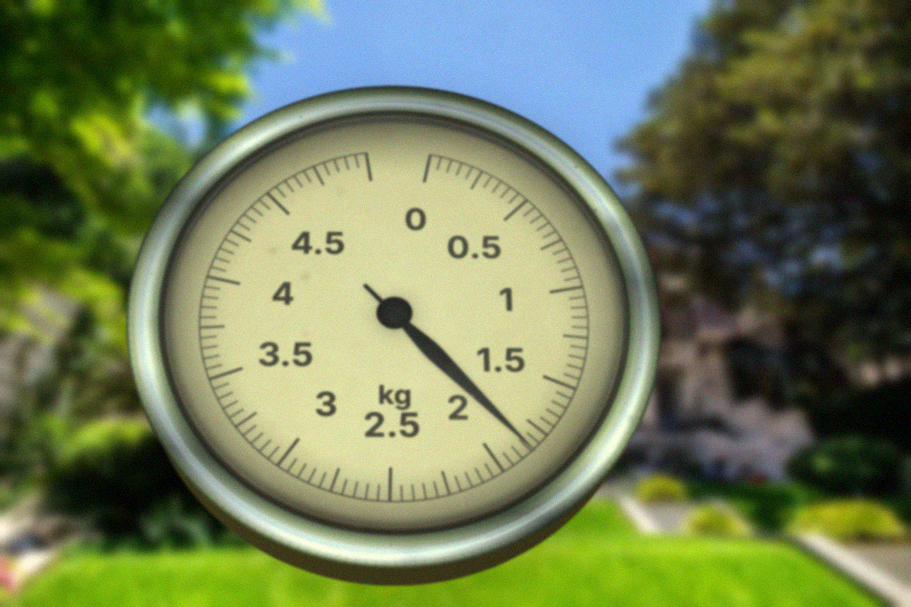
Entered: 1.85 kg
